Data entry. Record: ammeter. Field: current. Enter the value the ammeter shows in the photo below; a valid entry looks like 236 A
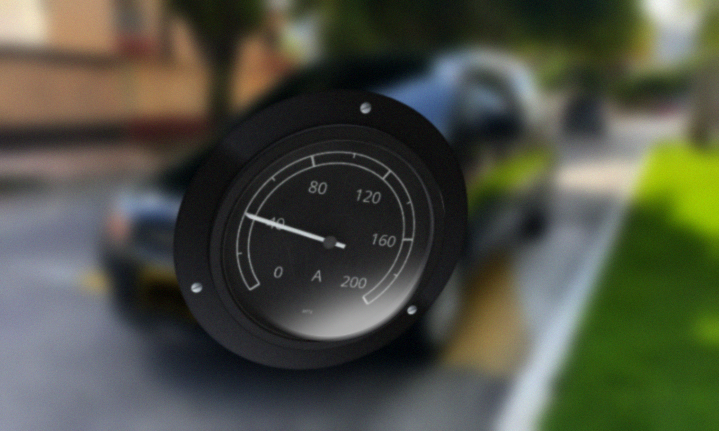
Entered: 40 A
